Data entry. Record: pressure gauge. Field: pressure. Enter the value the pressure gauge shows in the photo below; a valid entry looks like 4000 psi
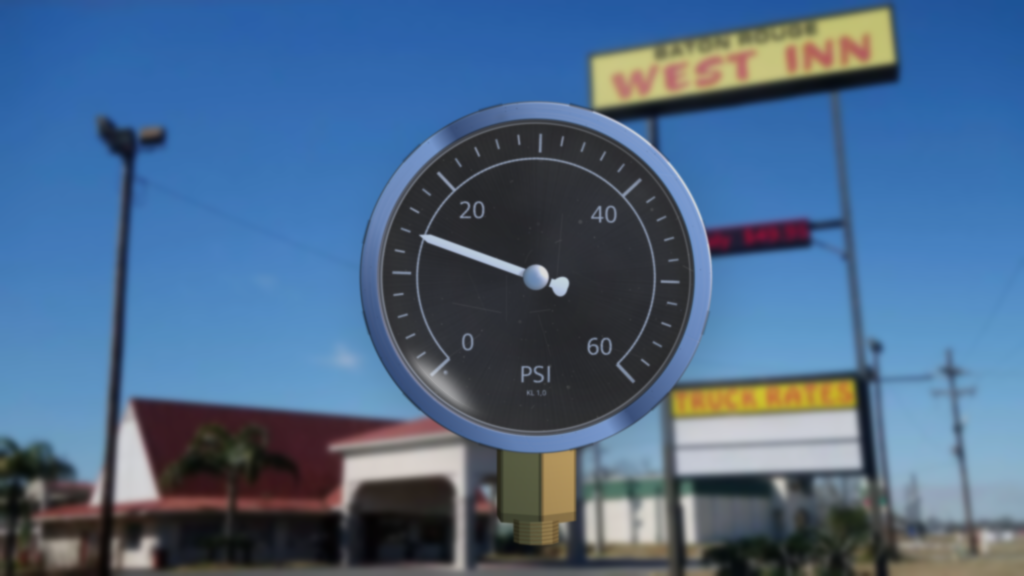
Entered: 14 psi
